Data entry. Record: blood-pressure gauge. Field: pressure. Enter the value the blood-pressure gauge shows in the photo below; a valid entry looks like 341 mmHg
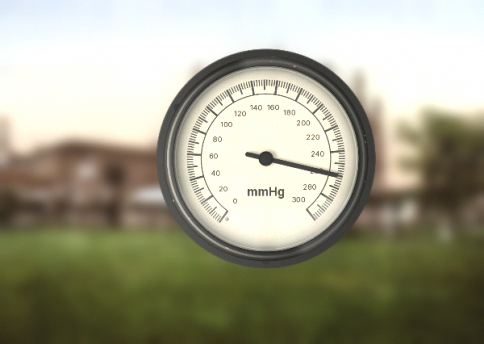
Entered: 260 mmHg
